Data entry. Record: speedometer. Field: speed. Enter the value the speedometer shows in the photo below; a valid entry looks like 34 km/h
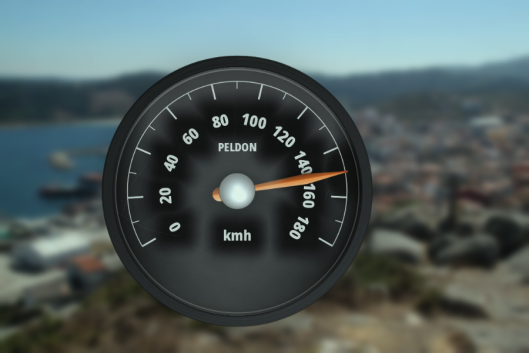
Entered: 150 km/h
